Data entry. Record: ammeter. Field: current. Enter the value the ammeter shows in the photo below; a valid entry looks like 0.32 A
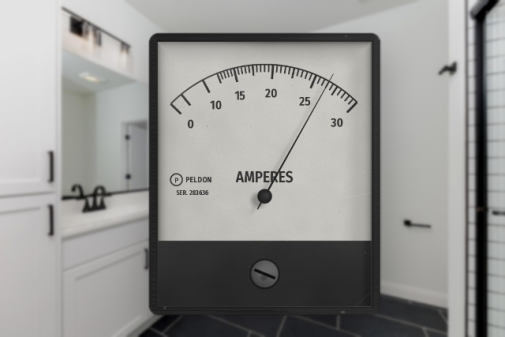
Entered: 26.5 A
